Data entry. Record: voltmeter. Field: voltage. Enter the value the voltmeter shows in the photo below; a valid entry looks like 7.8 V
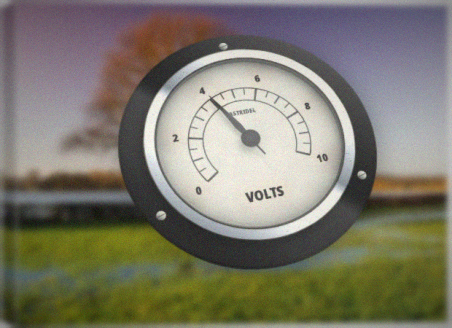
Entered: 4 V
